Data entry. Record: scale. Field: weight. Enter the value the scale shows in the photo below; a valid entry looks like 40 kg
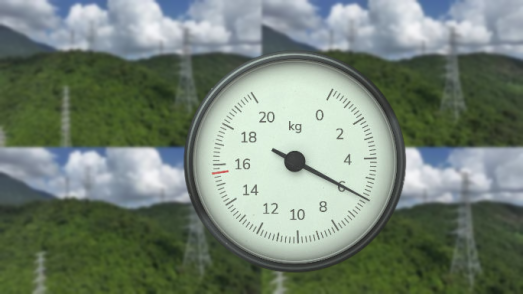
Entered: 6 kg
